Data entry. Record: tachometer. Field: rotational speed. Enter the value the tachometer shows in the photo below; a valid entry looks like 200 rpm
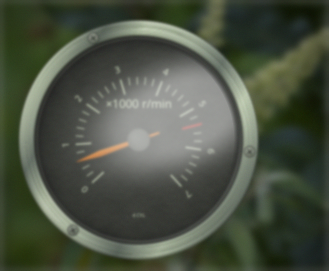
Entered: 600 rpm
